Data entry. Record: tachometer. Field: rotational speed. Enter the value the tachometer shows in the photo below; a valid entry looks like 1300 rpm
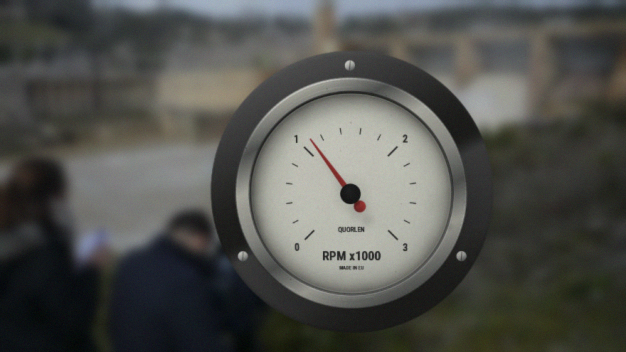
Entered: 1100 rpm
